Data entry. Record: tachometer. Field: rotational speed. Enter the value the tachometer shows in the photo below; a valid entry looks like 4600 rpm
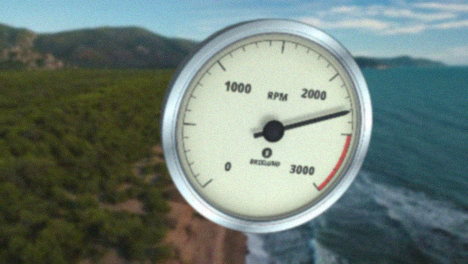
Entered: 2300 rpm
